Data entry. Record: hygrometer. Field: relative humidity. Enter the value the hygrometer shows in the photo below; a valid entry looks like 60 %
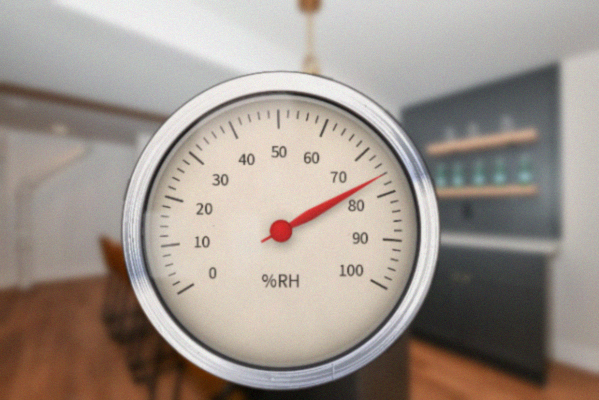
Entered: 76 %
